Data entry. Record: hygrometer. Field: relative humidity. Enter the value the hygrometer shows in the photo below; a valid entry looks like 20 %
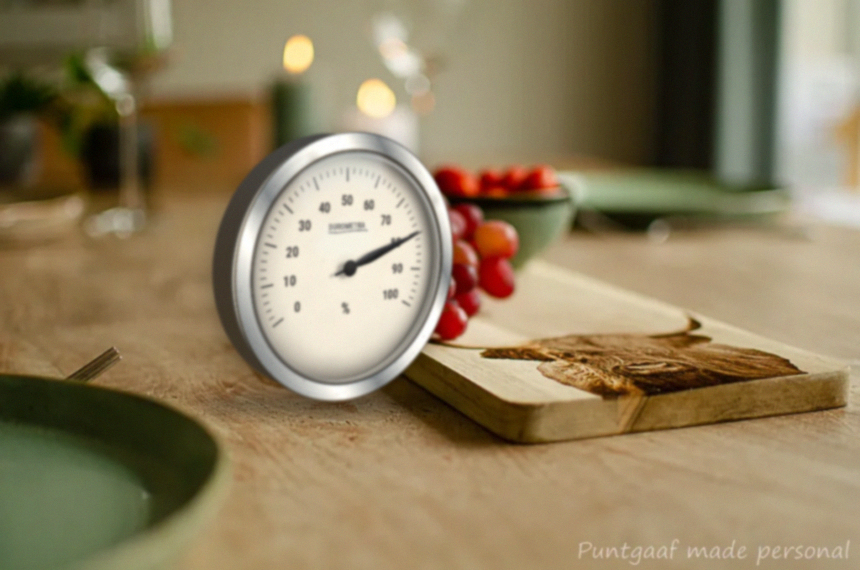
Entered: 80 %
